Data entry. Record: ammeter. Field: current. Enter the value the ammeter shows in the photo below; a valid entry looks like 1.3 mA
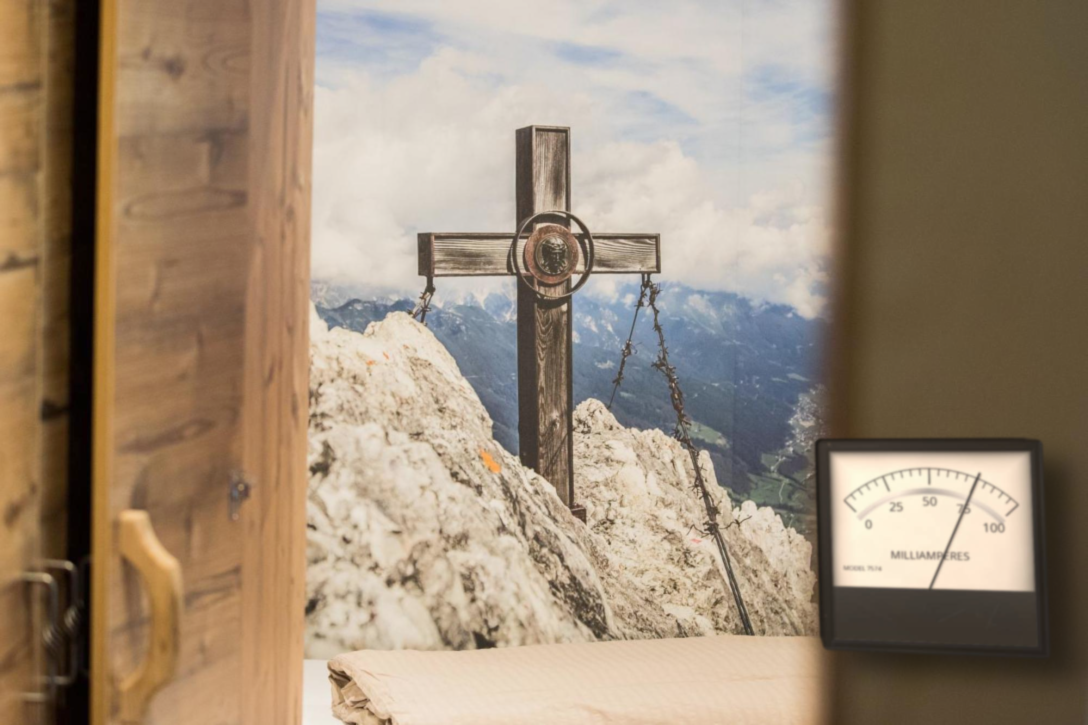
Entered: 75 mA
